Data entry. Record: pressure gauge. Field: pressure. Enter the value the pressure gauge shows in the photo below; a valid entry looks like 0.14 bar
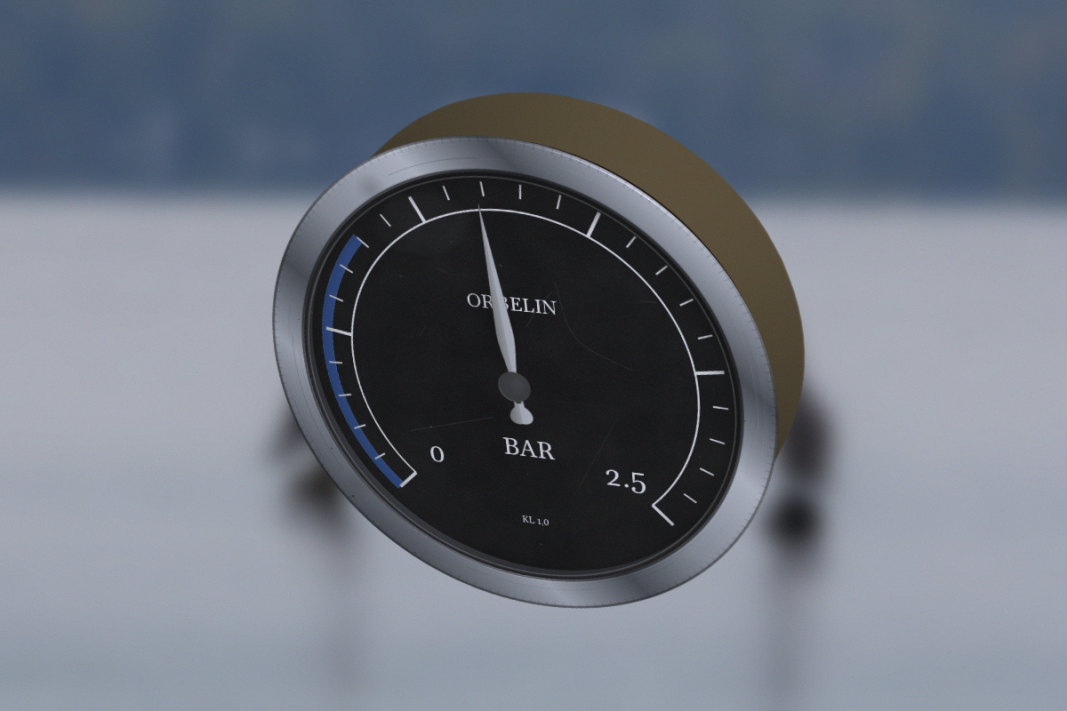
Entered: 1.2 bar
